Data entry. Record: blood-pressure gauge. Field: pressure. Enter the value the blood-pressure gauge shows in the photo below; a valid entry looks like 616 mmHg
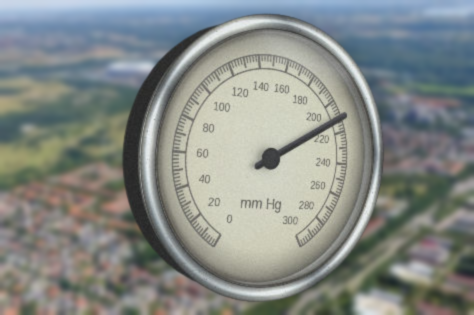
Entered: 210 mmHg
